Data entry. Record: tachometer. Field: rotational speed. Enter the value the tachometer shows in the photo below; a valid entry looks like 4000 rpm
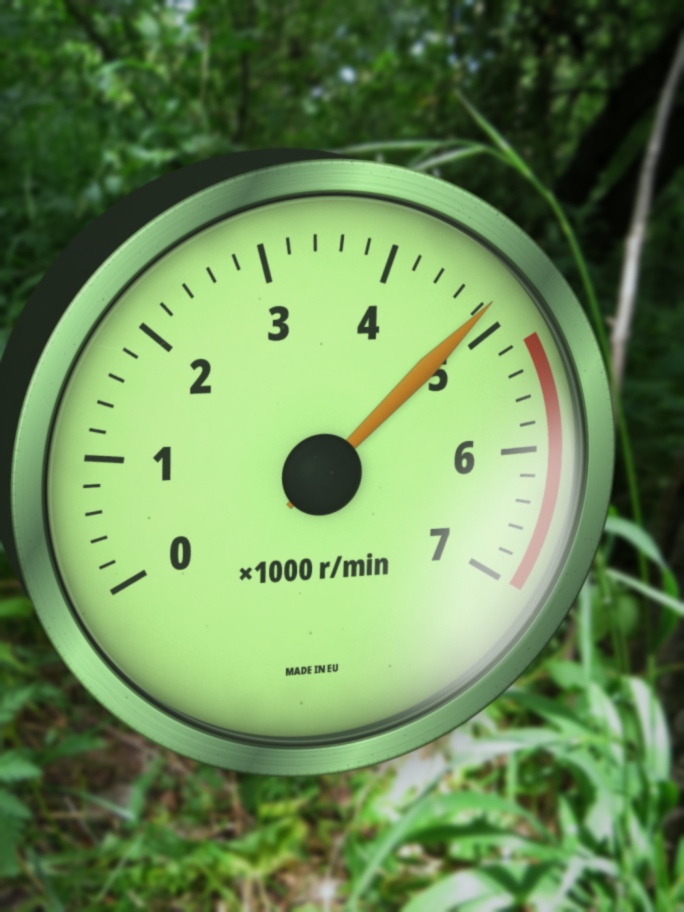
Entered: 4800 rpm
